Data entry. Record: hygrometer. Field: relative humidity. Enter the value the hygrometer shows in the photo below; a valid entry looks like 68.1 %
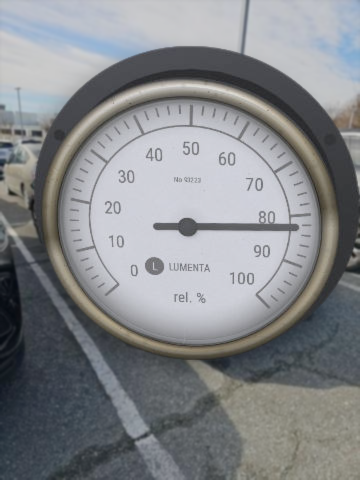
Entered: 82 %
